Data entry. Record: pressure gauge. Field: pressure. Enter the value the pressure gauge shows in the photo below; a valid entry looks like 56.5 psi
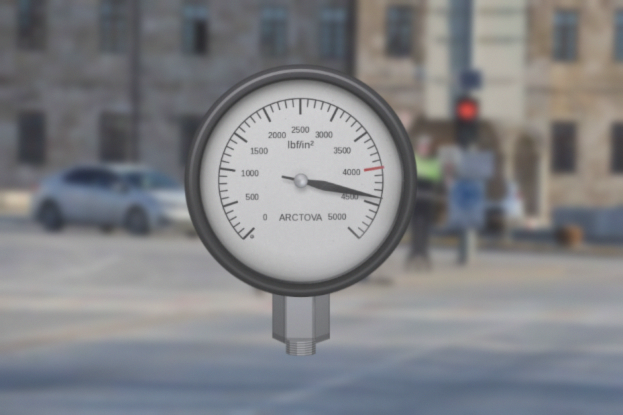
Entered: 4400 psi
